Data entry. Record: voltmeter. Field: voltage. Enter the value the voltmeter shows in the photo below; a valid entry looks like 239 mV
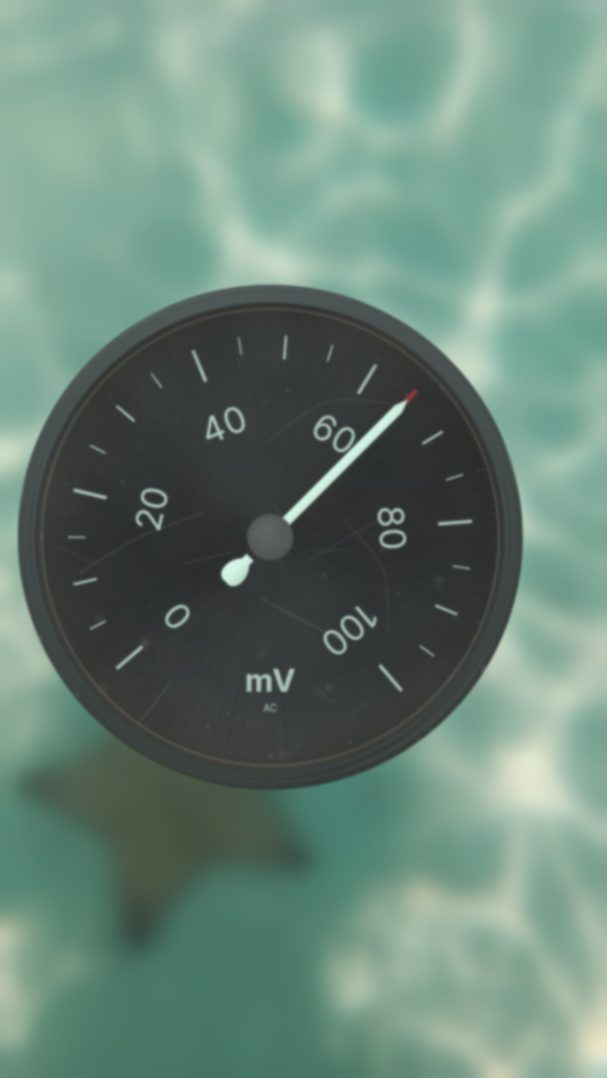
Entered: 65 mV
